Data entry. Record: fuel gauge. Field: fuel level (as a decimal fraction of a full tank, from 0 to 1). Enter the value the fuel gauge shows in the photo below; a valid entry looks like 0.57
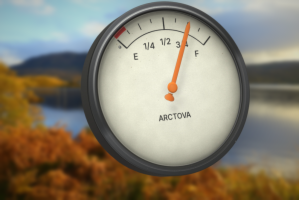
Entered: 0.75
